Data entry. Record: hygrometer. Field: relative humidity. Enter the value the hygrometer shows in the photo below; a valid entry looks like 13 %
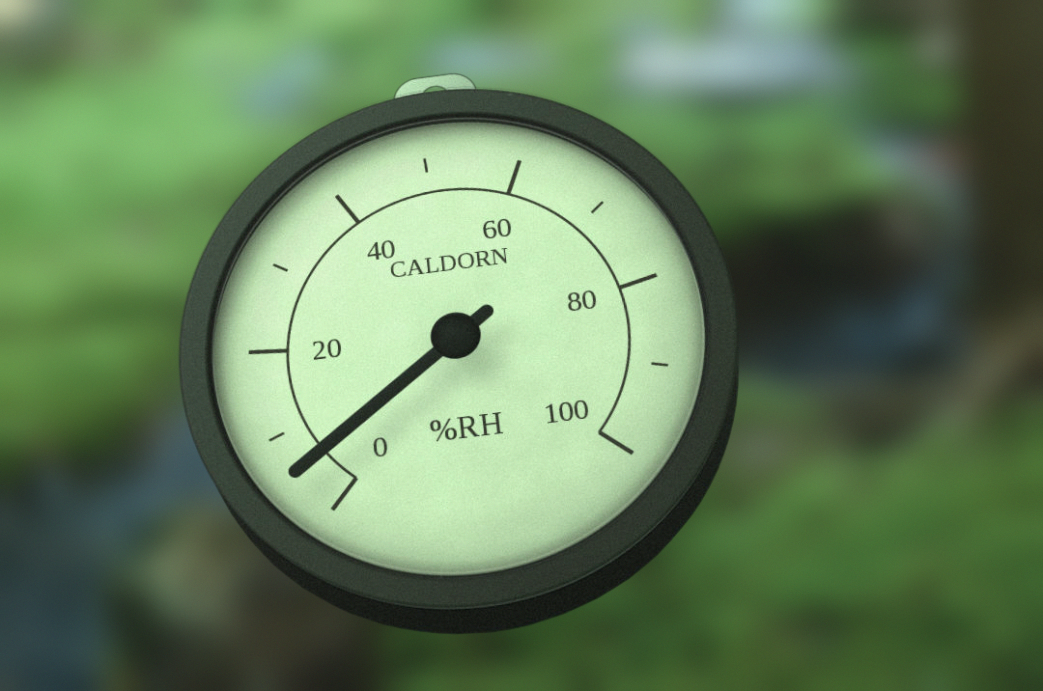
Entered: 5 %
